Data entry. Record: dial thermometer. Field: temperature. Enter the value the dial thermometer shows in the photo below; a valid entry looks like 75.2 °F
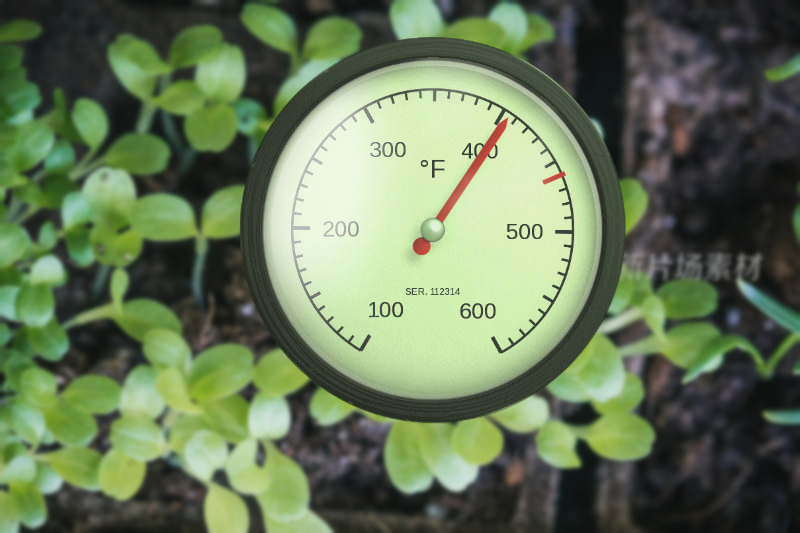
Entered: 405 °F
